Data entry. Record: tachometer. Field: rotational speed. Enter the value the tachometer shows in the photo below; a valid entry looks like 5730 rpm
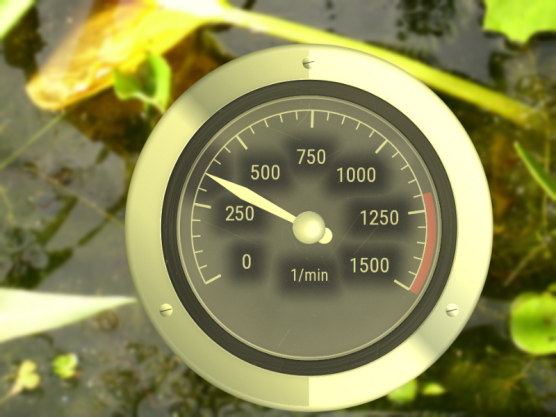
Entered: 350 rpm
